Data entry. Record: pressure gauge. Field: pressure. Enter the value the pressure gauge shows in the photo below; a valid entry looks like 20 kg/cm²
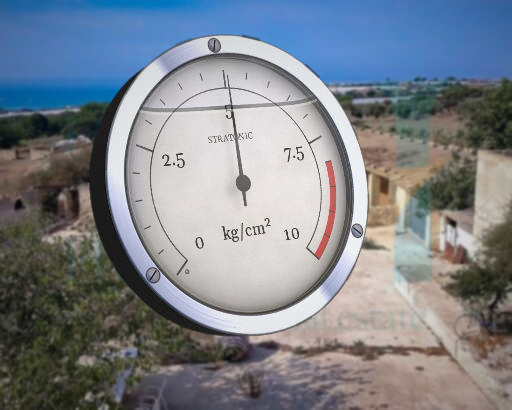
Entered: 5 kg/cm²
